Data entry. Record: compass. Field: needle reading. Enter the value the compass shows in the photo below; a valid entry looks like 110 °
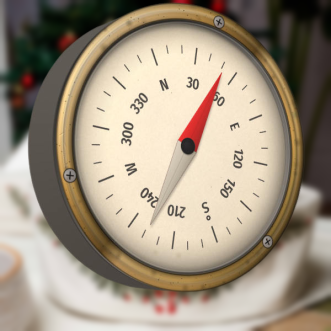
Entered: 50 °
